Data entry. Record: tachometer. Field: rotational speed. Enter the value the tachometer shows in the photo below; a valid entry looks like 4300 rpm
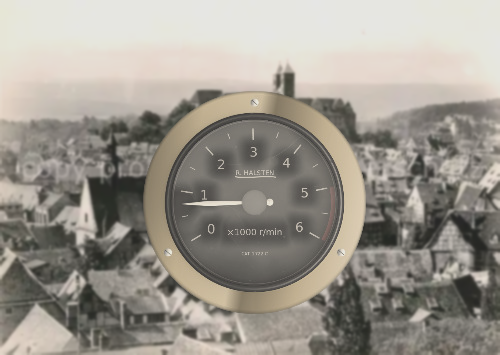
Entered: 750 rpm
